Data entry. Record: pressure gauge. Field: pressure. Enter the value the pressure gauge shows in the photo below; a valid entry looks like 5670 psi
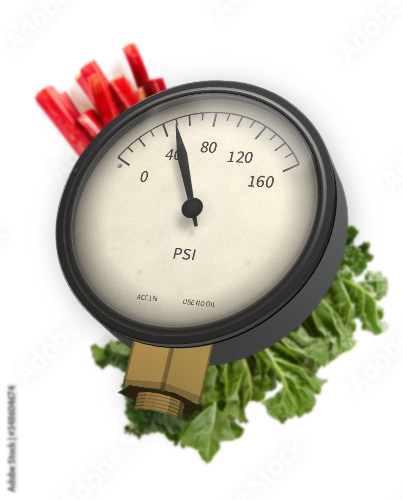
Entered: 50 psi
